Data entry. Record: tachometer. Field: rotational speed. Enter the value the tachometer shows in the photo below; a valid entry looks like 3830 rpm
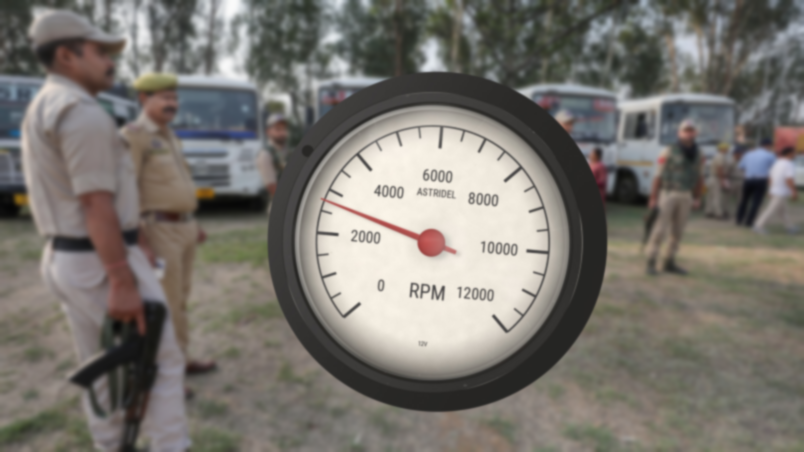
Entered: 2750 rpm
